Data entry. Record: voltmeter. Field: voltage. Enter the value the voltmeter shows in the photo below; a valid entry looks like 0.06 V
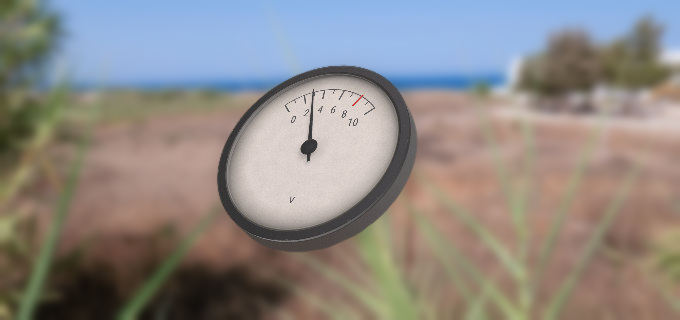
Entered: 3 V
